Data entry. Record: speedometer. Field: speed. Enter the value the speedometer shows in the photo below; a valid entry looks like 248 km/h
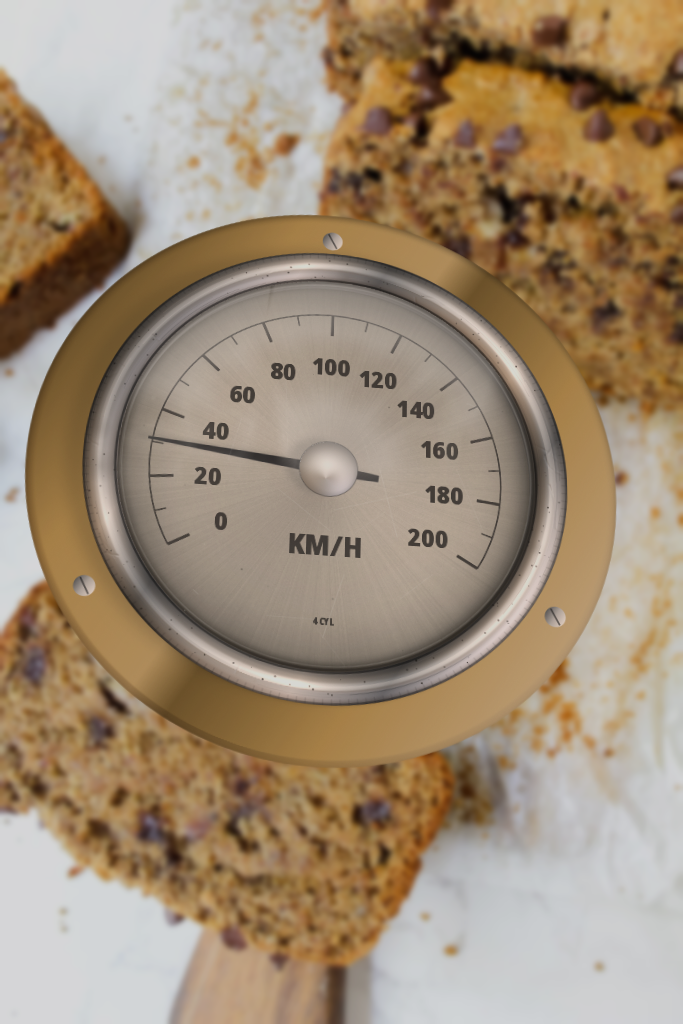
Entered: 30 km/h
